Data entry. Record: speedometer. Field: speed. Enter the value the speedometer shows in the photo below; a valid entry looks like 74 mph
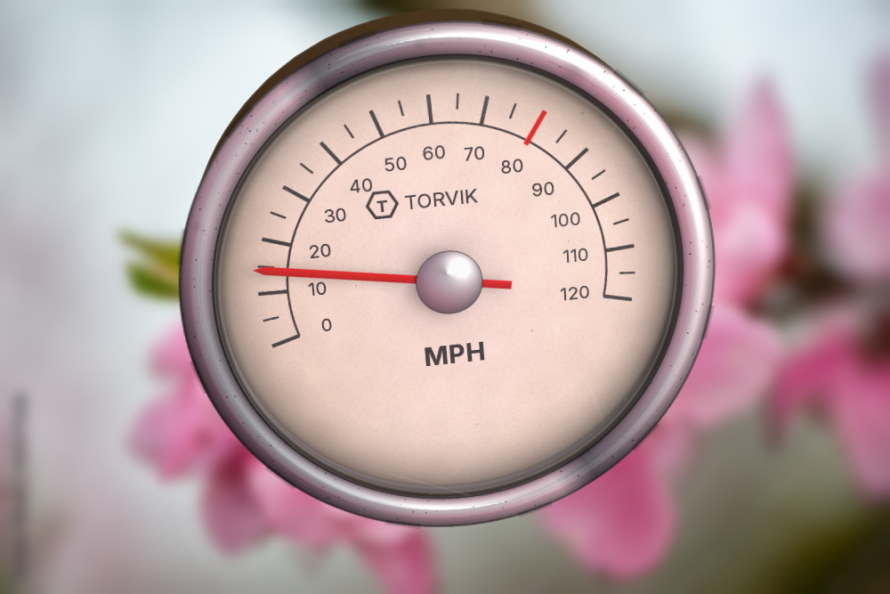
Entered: 15 mph
